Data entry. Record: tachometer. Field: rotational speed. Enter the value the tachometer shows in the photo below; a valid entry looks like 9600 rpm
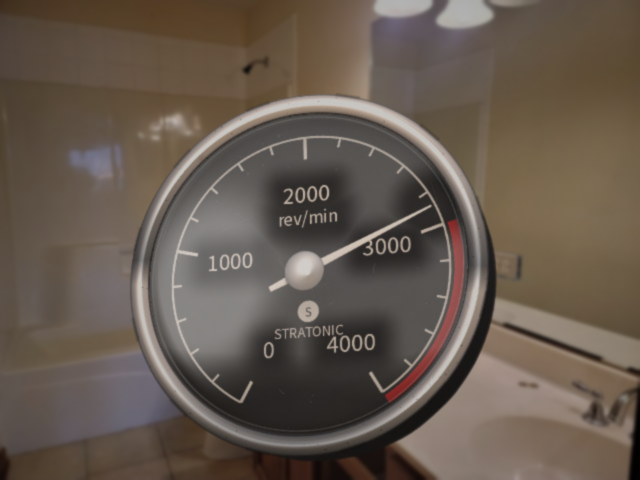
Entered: 2900 rpm
